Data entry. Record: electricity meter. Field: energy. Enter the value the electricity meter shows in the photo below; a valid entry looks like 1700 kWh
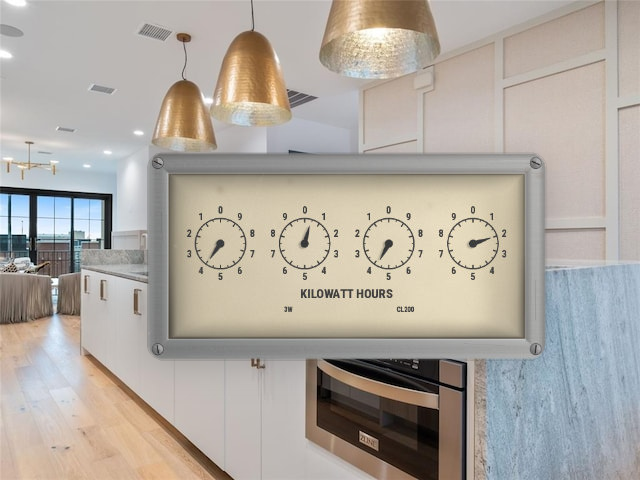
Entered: 4042 kWh
